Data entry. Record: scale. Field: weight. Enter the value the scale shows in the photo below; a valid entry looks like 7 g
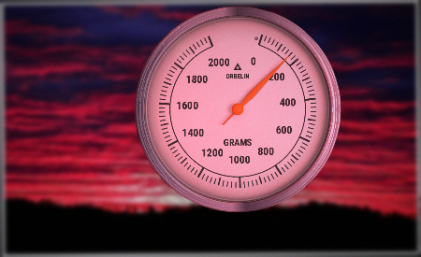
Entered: 160 g
